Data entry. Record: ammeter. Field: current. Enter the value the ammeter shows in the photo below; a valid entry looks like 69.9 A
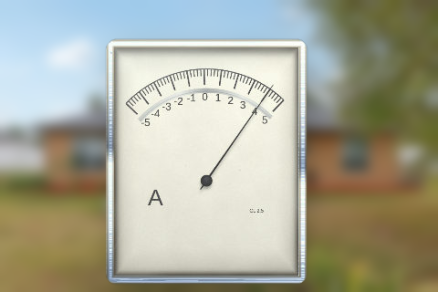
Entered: 4 A
